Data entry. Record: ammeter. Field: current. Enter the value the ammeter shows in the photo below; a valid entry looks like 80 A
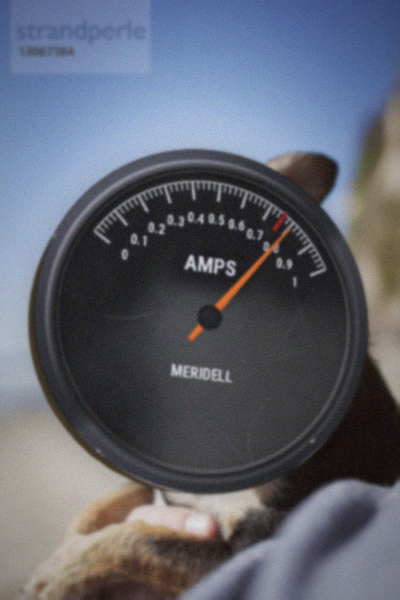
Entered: 0.8 A
